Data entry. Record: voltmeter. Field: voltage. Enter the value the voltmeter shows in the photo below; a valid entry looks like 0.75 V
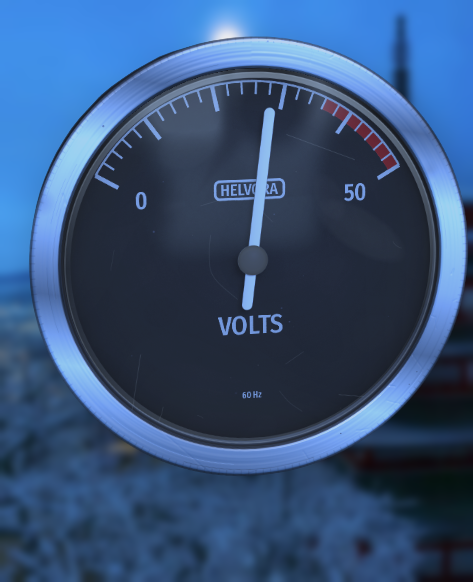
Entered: 28 V
